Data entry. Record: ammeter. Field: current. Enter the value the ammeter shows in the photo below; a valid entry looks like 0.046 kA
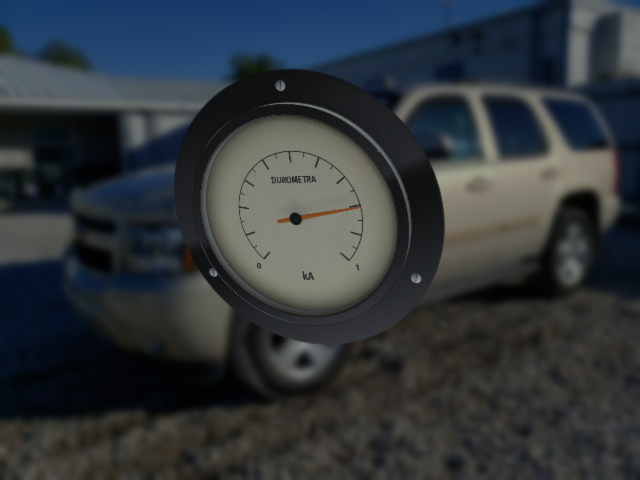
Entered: 0.8 kA
